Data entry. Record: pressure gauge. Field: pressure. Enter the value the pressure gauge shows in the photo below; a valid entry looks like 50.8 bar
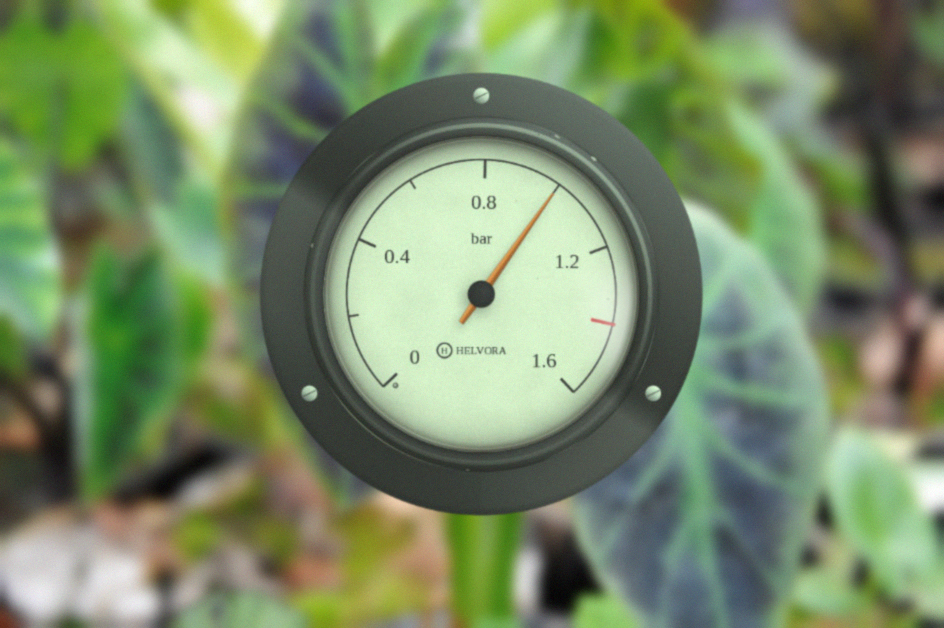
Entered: 1 bar
